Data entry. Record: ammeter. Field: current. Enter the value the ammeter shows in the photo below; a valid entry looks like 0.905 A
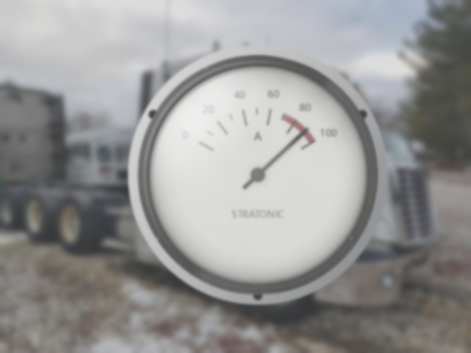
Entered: 90 A
